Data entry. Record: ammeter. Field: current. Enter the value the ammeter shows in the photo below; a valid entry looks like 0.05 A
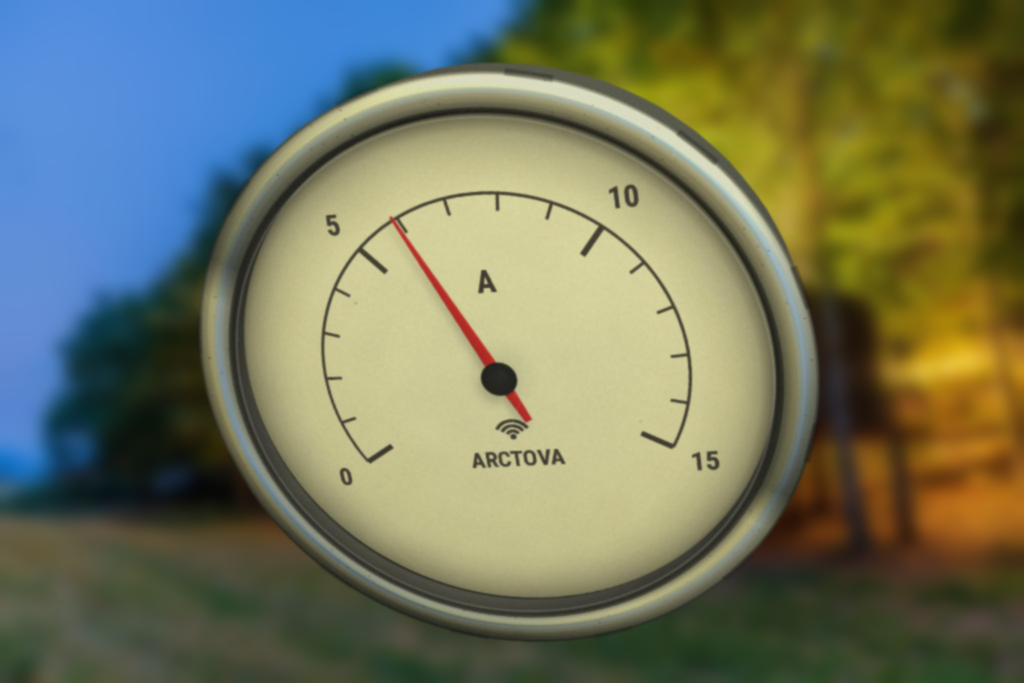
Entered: 6 A
